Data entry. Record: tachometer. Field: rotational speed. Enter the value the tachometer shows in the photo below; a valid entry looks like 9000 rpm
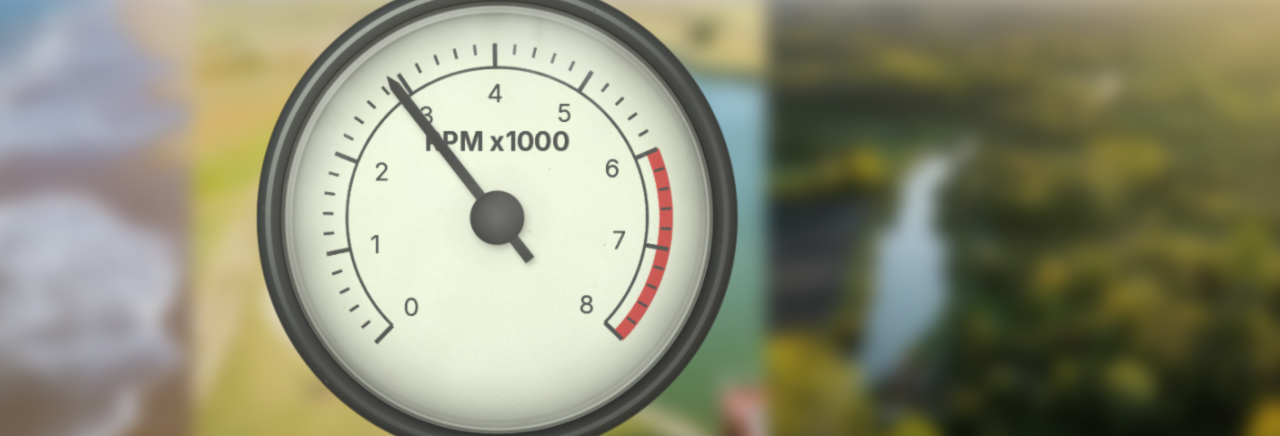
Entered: 2900 rpm
